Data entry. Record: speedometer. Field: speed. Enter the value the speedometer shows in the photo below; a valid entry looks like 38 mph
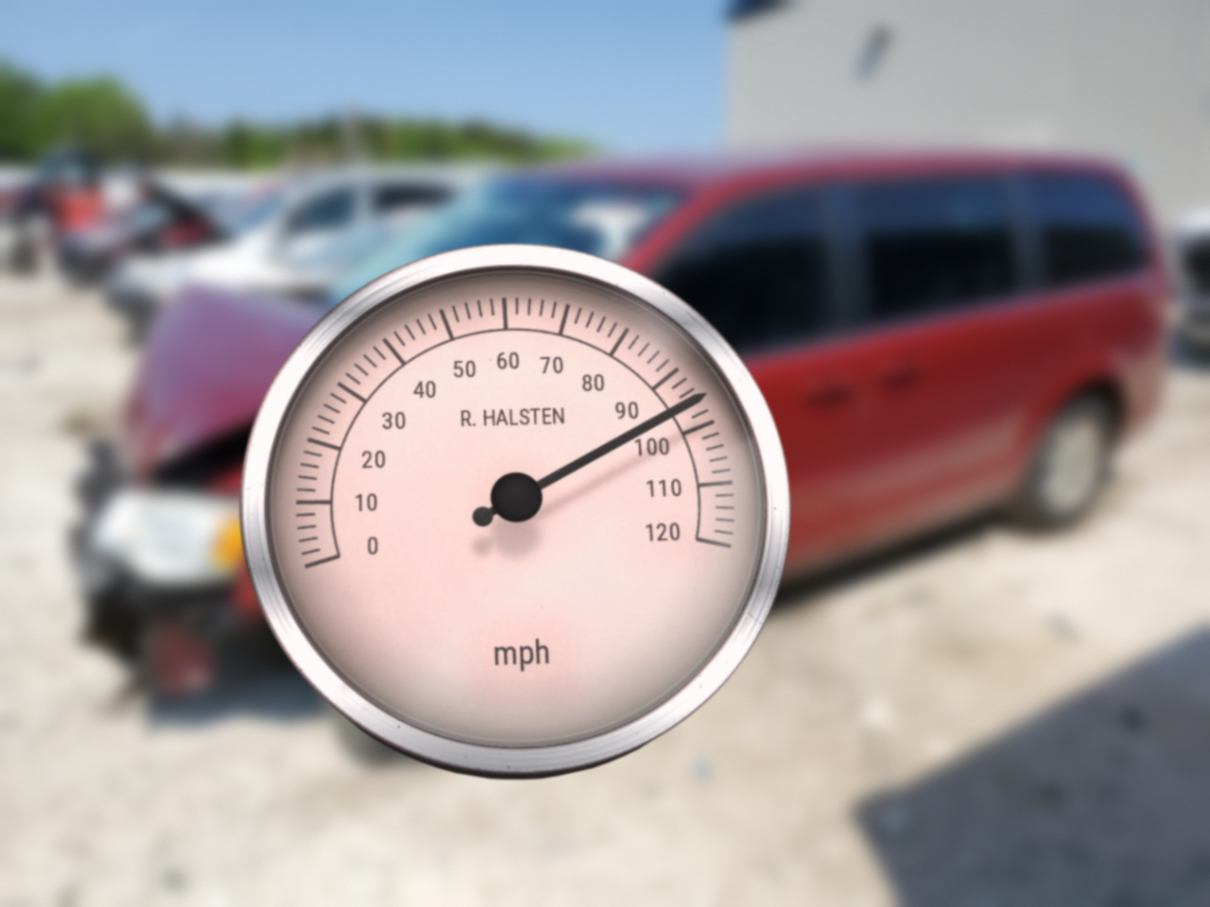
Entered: 96 mph
